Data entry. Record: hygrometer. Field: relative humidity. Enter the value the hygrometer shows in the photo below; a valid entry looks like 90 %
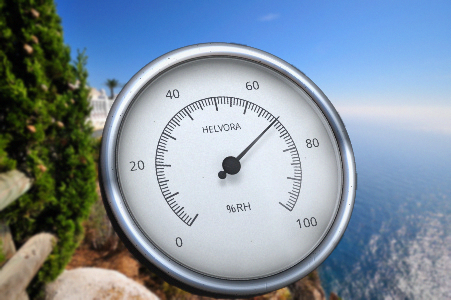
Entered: 70 %
